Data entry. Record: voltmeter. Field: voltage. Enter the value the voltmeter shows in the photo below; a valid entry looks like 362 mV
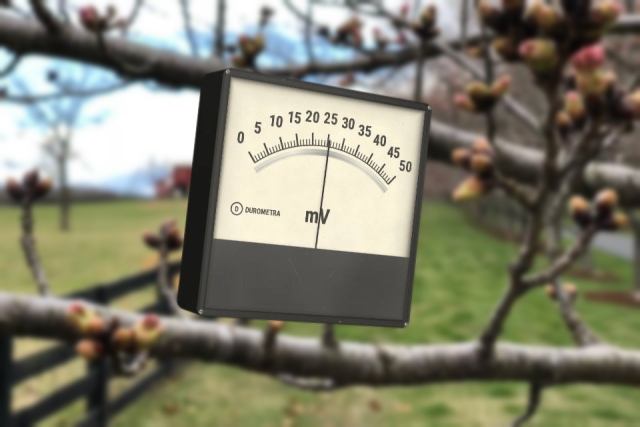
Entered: 25 mV
